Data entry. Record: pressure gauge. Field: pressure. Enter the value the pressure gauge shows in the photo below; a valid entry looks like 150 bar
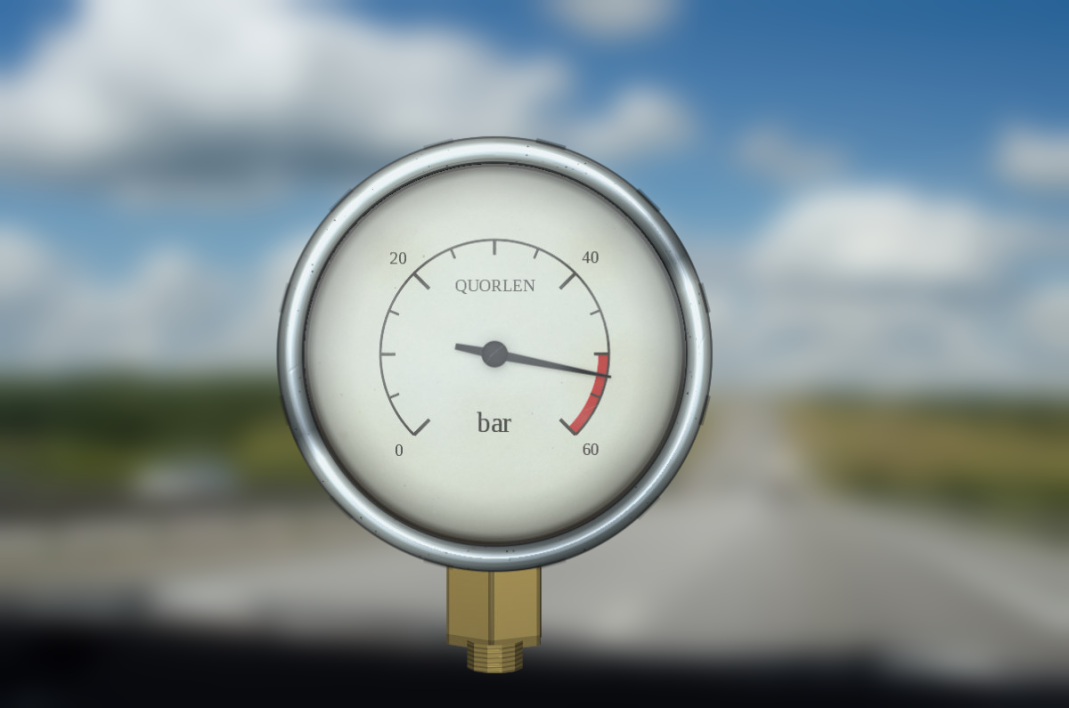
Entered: 52.5 bar
